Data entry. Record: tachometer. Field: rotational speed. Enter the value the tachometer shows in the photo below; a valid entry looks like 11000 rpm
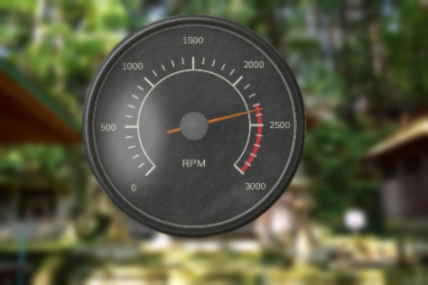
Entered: 2350 rpm
